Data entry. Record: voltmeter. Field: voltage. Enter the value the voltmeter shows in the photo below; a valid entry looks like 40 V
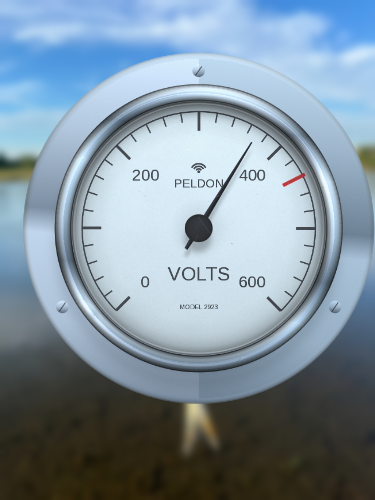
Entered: 370 V
